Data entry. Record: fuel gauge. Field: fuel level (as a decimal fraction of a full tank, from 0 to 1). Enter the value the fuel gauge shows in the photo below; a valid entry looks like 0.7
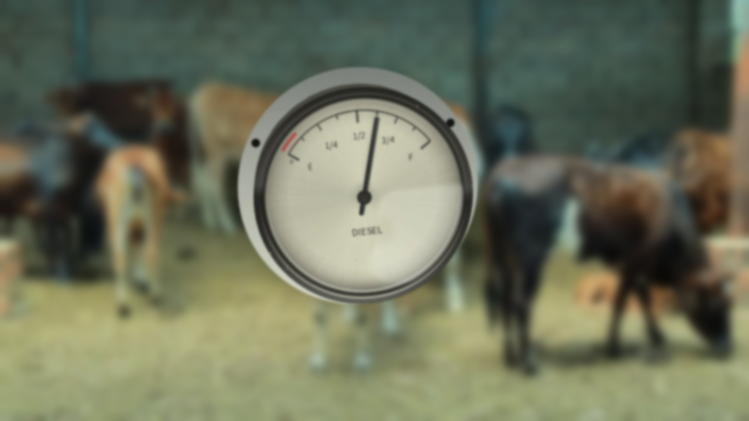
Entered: 0.625
